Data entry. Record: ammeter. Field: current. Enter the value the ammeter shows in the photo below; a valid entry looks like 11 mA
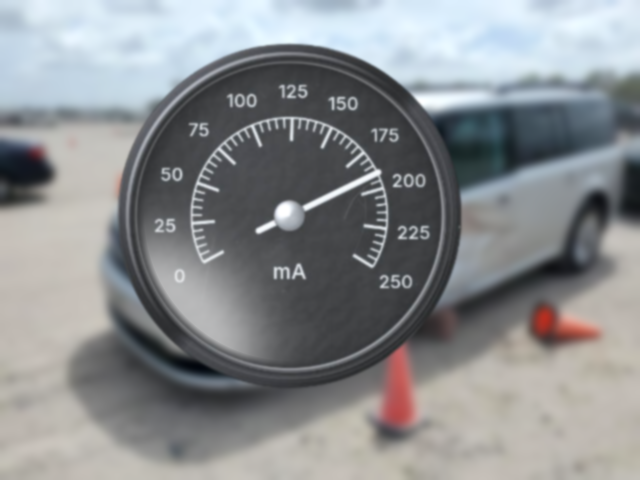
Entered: 190 mA
